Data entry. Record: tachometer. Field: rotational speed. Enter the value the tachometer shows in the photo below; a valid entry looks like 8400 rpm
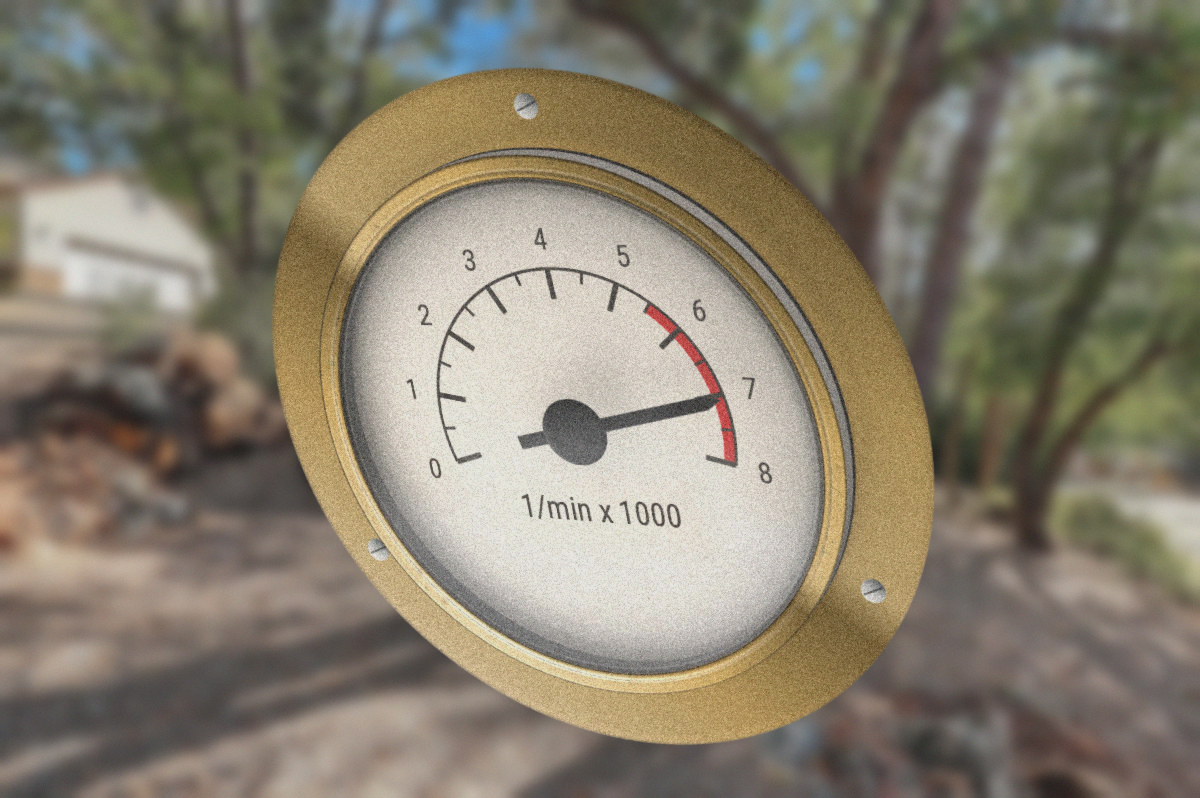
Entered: 7000 rpm
